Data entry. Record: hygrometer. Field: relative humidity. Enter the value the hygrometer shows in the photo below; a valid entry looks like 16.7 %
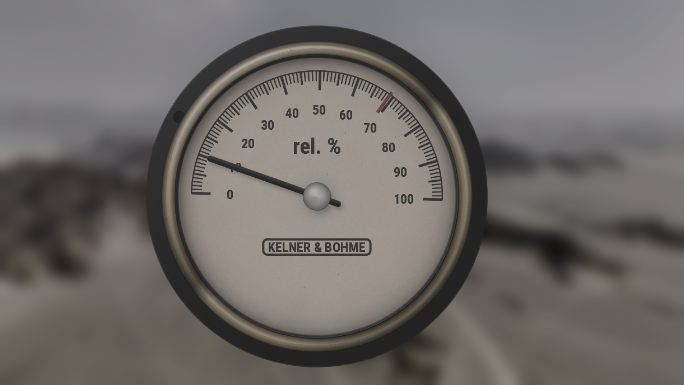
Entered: 10 %
